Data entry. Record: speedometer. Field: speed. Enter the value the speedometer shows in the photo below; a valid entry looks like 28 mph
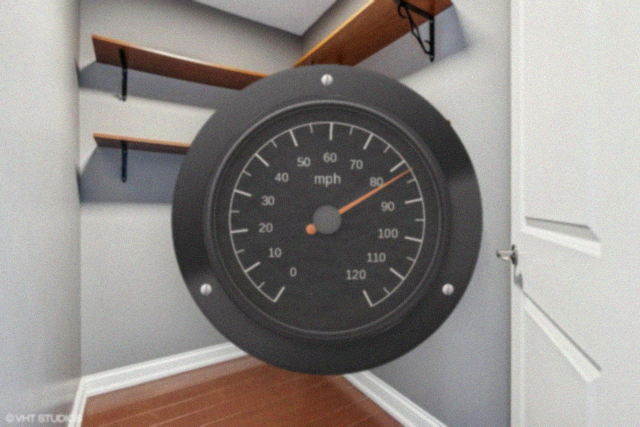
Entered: 82.5 mph
